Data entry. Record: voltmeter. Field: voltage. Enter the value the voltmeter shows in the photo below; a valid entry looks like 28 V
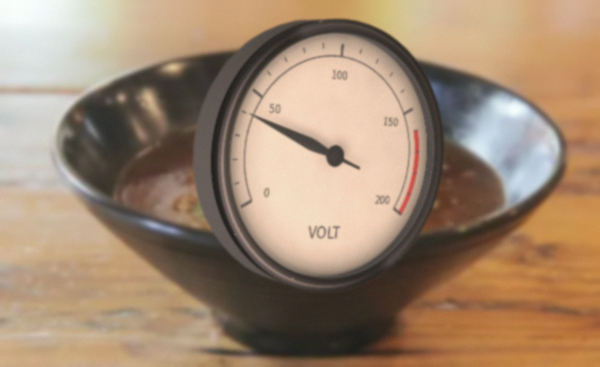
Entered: 40 V
